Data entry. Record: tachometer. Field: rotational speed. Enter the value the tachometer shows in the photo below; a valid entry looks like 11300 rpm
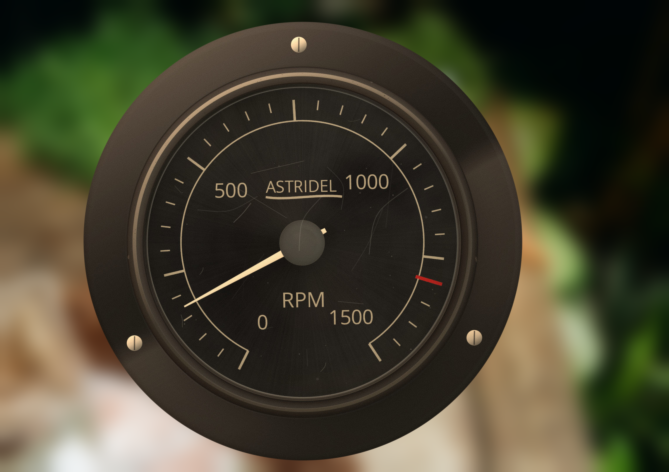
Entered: 175 rpm
